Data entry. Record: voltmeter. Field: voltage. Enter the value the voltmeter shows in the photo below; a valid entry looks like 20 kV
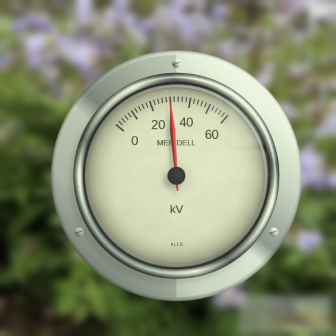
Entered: 30 kV
